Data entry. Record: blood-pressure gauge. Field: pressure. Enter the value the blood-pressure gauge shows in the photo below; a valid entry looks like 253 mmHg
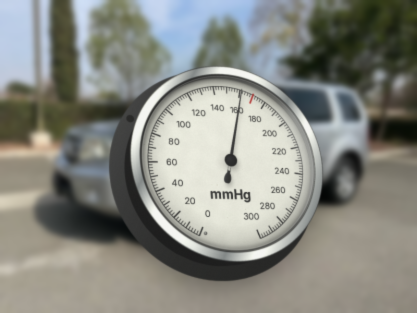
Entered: 160 mmHg
